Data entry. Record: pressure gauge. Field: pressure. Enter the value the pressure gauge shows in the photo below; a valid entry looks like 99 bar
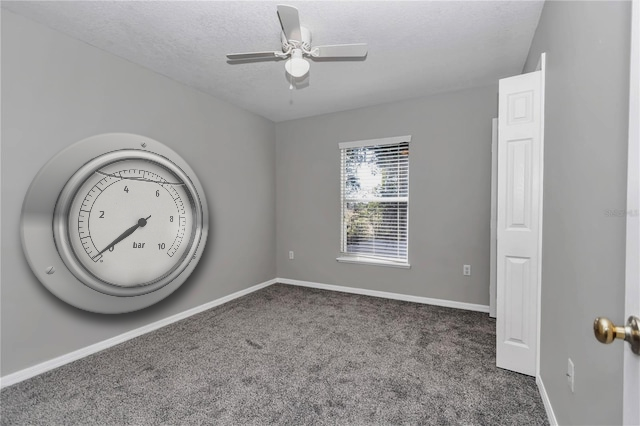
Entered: 0.2 bar
